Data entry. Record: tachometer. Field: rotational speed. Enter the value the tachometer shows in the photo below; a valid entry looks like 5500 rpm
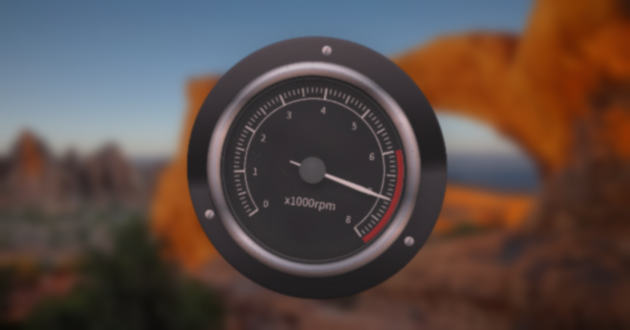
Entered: 7000 rpm
